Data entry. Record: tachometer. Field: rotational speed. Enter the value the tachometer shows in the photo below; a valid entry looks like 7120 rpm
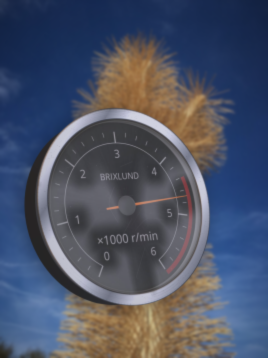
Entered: 4700 rpm
